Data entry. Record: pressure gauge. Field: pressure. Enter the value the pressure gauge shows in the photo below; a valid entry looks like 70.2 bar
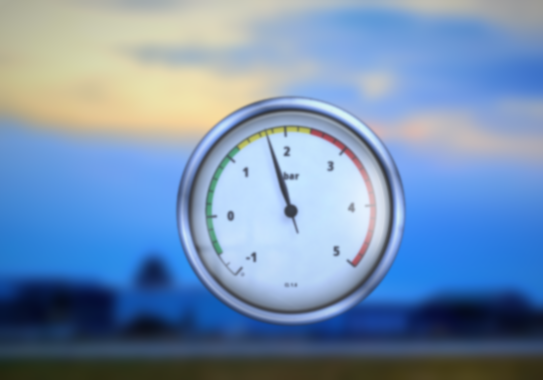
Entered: 1.7 bar
